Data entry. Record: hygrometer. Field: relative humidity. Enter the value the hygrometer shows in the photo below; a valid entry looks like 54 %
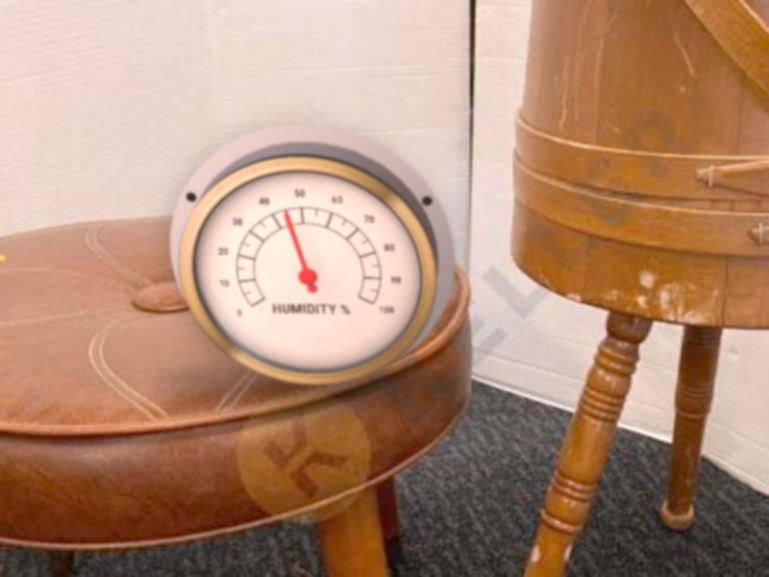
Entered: 45 %
